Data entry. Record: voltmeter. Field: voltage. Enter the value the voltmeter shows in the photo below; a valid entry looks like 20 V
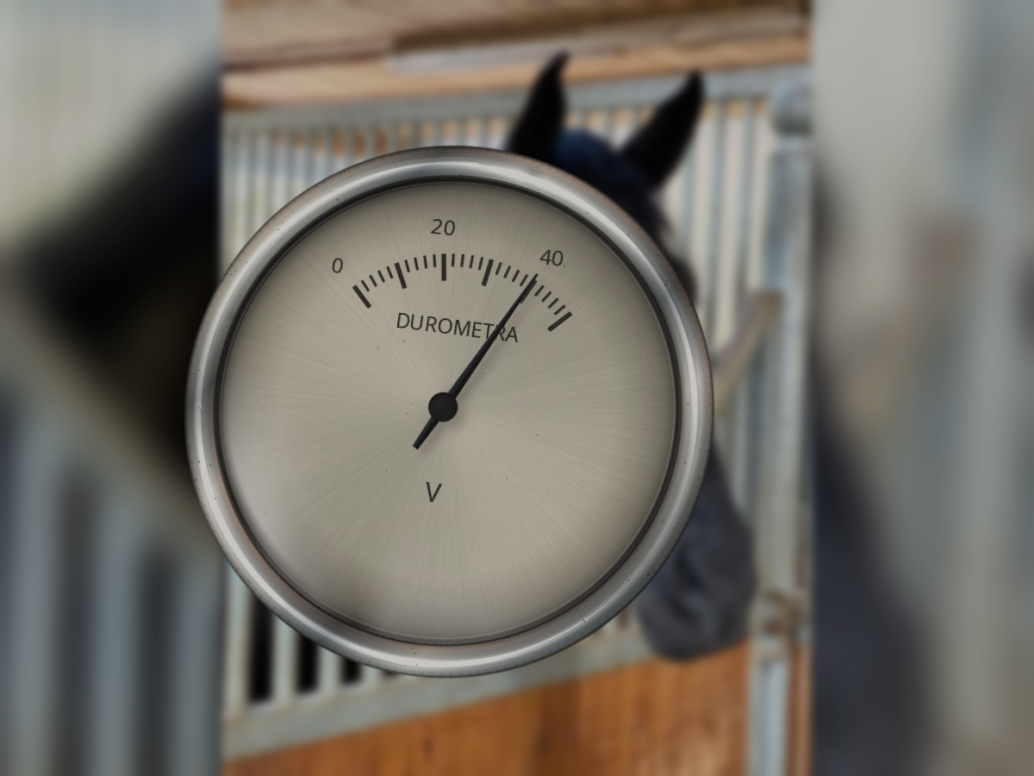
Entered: 40 V
